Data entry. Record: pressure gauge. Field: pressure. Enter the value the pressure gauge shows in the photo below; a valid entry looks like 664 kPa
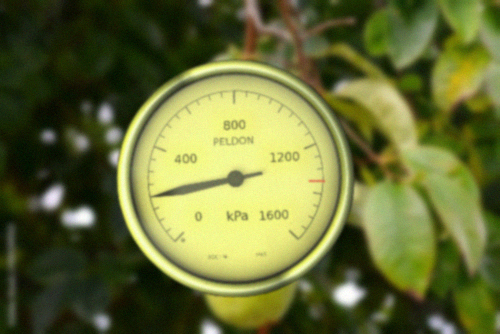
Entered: 200 kPa
